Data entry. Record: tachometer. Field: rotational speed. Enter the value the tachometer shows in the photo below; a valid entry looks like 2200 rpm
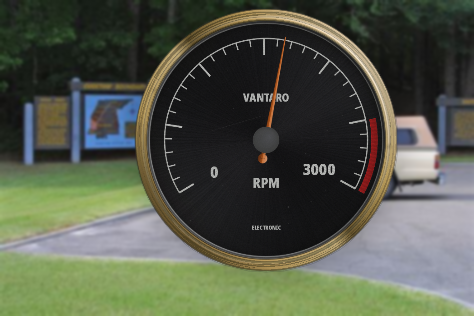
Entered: 1650 rpm
